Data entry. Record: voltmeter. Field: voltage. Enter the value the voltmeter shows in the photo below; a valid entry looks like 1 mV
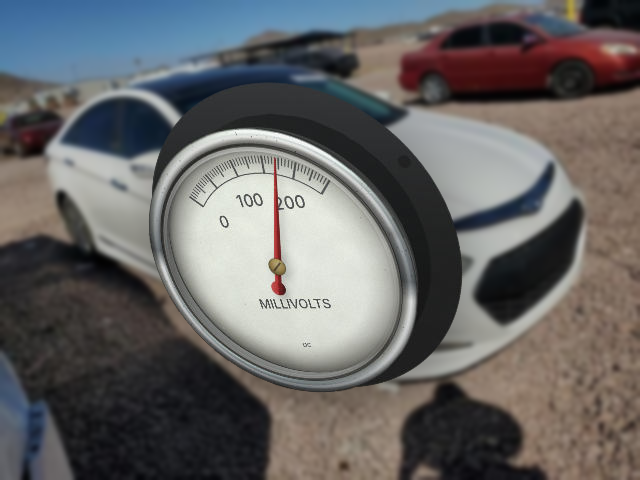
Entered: 175 mV
